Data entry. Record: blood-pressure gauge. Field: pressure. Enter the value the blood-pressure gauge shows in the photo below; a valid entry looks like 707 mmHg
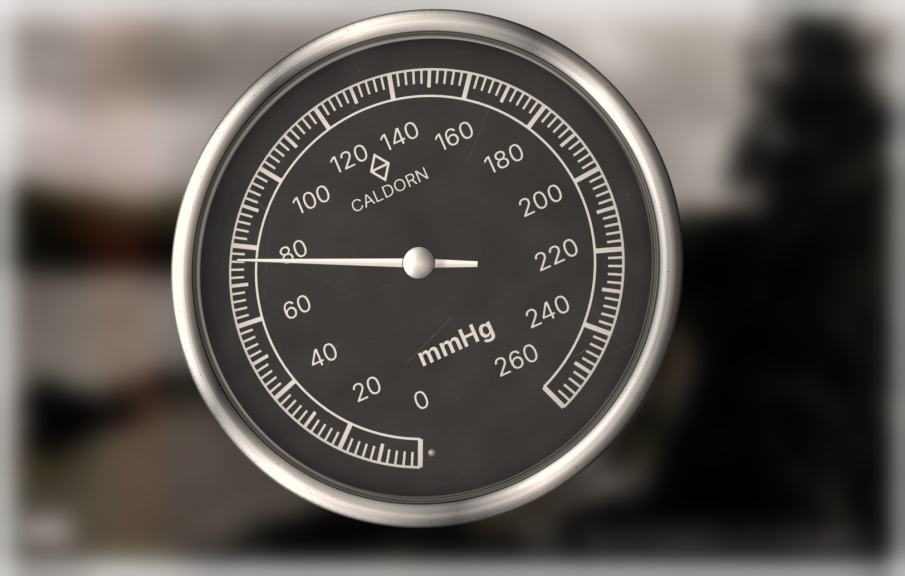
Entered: 76 mmHg
